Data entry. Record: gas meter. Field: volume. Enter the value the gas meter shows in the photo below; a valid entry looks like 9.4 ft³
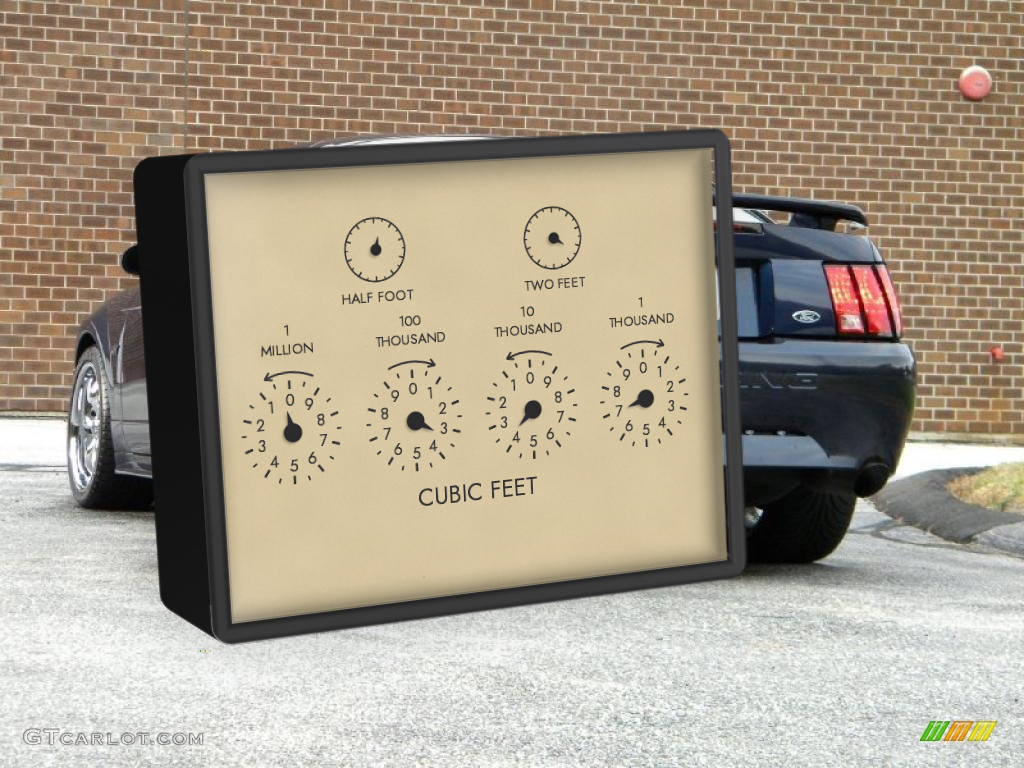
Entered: 33700 ft³
